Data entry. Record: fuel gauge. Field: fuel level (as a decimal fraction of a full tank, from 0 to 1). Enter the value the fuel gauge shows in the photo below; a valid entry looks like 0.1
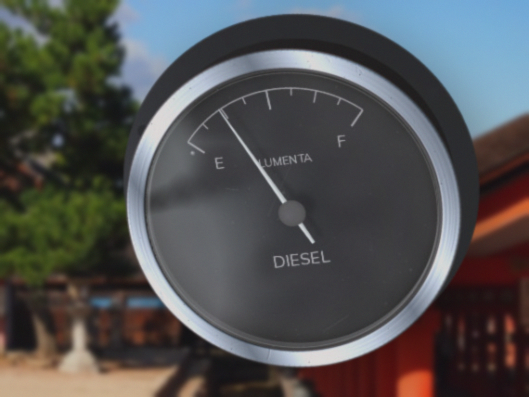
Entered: 0.25
